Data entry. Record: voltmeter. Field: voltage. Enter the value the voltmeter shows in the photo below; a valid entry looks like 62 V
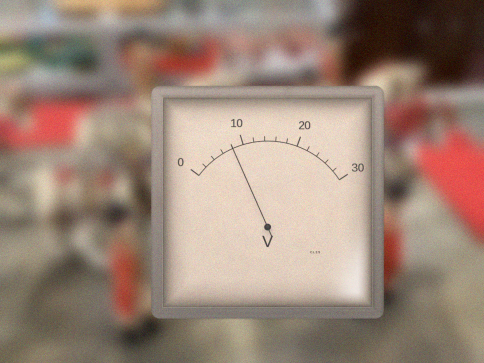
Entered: 8 V
